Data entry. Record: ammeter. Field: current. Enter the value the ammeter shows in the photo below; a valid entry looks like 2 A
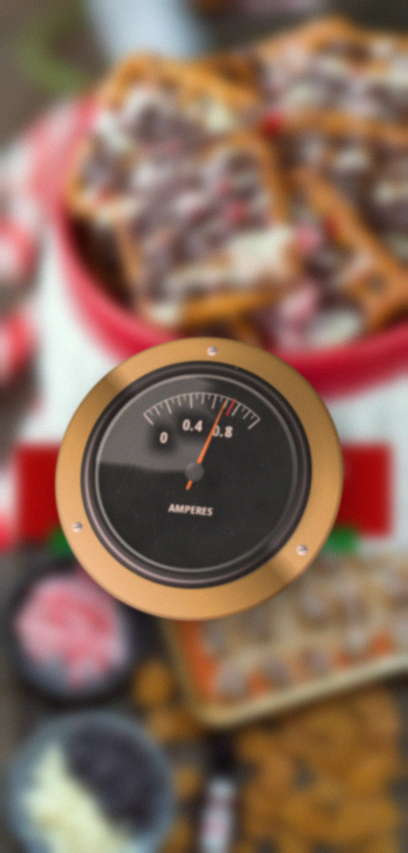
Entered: 0.7 A
